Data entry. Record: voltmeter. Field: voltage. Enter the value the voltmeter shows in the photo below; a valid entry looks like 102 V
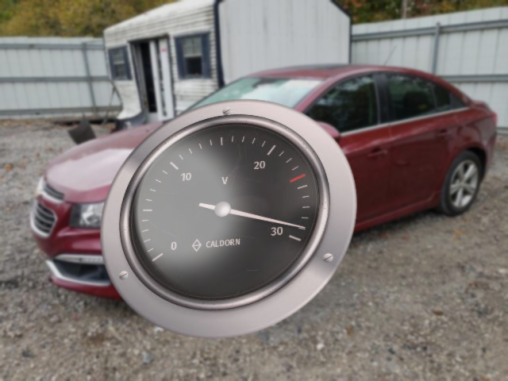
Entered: 29 V
